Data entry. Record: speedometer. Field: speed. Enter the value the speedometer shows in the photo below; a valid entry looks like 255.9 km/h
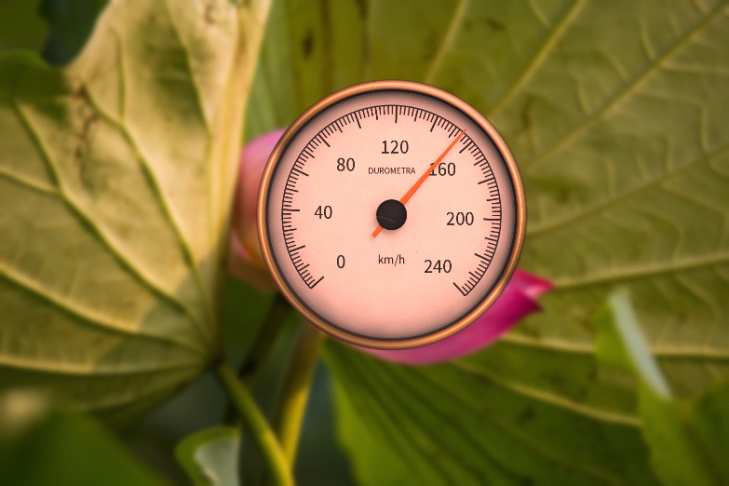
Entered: 154 km/h
